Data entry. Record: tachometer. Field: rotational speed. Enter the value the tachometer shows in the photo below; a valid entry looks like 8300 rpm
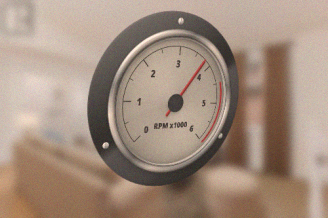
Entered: 3750 rpm
